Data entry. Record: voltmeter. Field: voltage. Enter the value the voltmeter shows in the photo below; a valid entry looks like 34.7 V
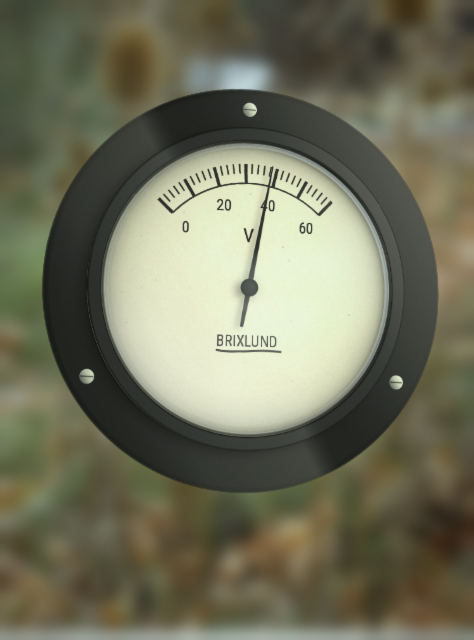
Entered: 38 V
